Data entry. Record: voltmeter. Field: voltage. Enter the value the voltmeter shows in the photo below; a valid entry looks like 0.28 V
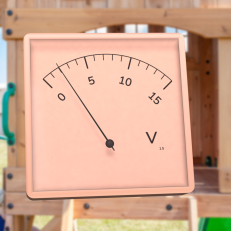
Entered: 2 V
